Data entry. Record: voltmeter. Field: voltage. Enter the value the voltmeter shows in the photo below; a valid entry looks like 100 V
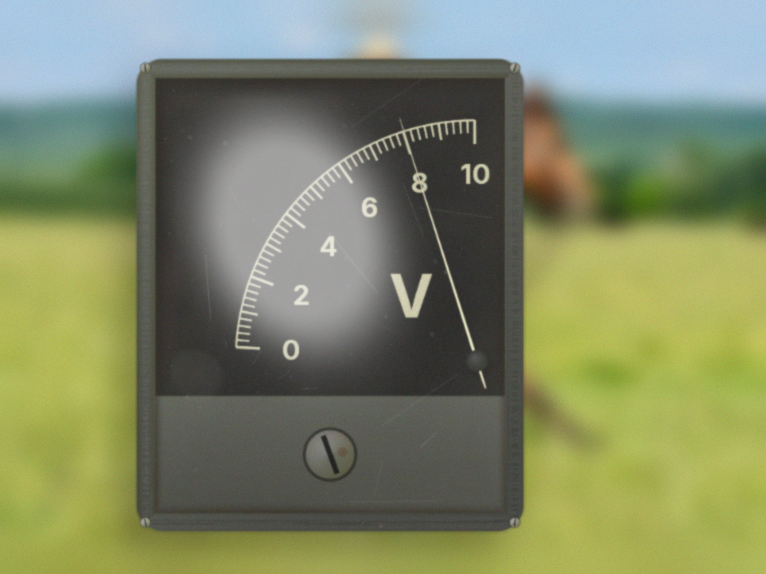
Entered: 8 V
